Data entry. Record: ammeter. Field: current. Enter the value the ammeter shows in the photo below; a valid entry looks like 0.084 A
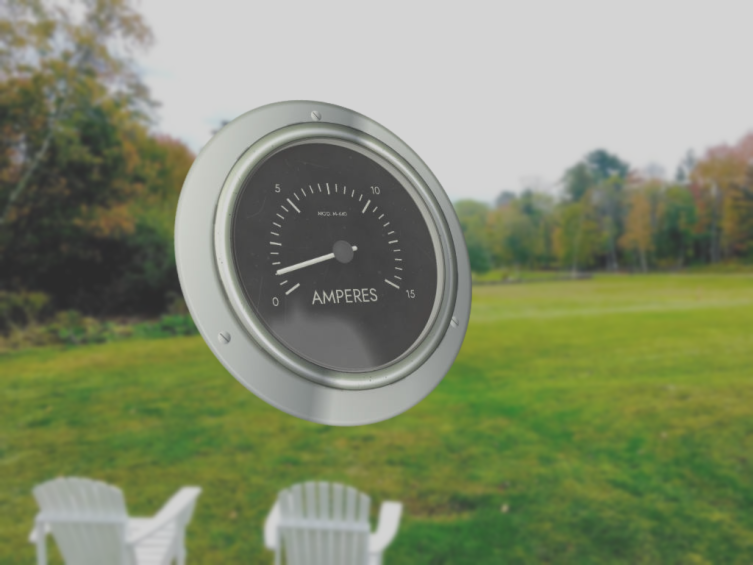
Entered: 1 A
